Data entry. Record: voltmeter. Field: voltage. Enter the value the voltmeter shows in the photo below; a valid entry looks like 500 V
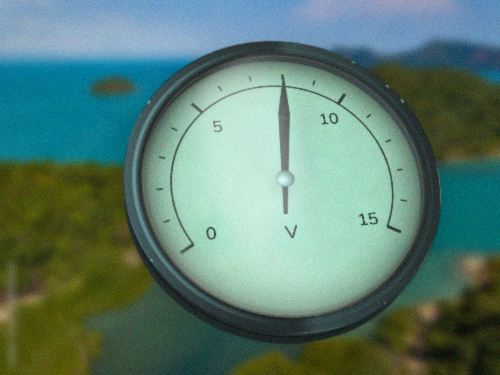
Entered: 8 V
